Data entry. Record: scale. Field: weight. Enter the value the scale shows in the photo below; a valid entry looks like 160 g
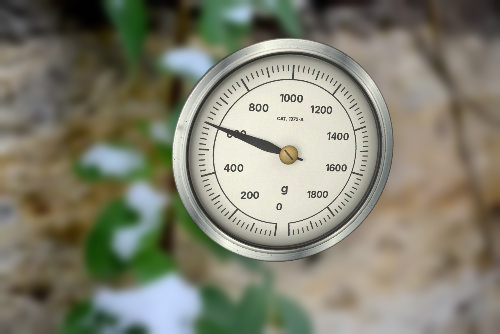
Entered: 600 g
